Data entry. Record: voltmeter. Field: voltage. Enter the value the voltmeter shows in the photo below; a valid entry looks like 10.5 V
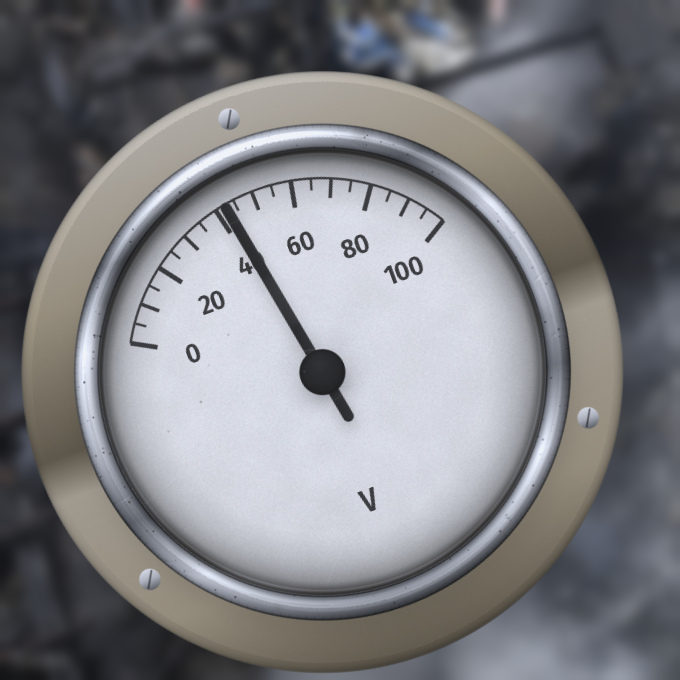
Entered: 42.5 V
